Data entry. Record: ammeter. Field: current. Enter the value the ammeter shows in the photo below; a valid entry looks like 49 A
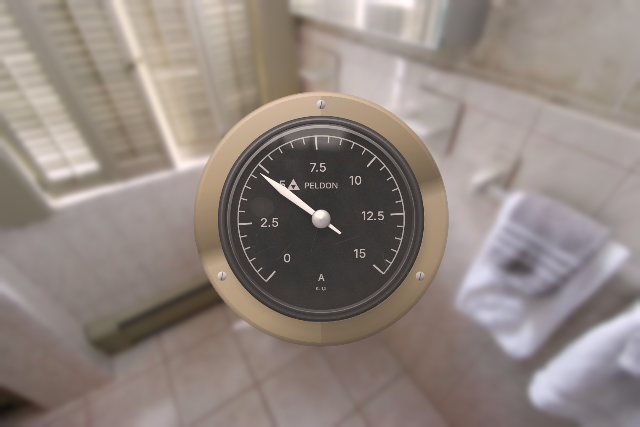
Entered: 4.75 A
